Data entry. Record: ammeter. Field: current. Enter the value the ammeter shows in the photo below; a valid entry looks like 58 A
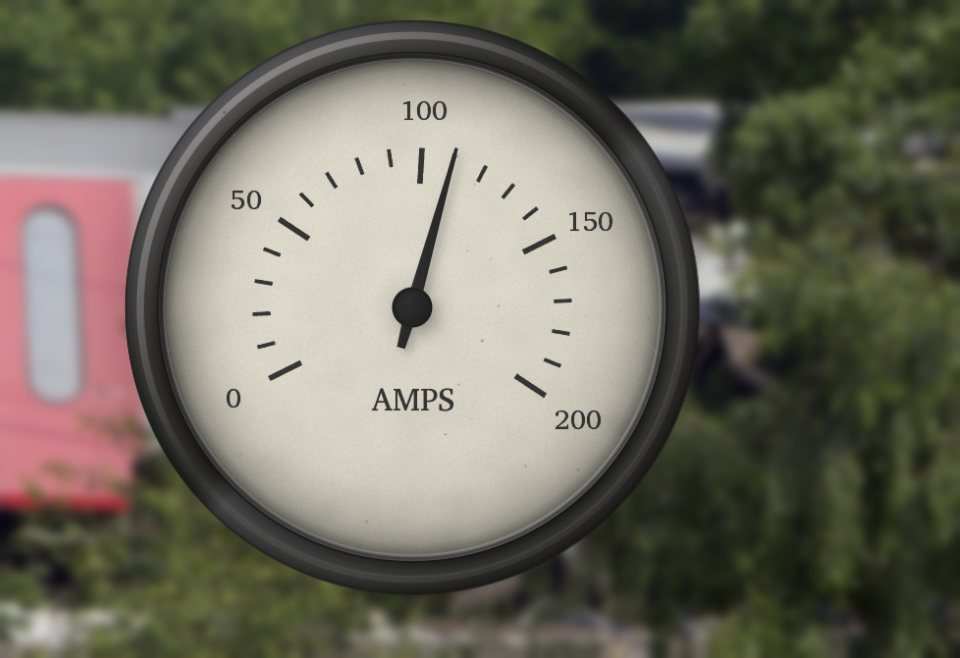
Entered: 110 A
